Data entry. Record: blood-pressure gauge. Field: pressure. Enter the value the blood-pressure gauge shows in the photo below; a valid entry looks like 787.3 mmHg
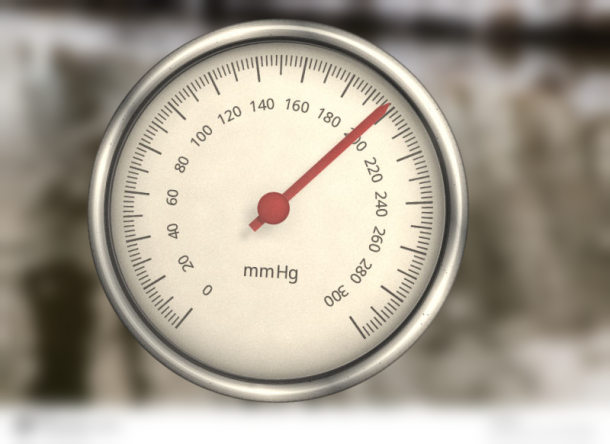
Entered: 198 mmHg
